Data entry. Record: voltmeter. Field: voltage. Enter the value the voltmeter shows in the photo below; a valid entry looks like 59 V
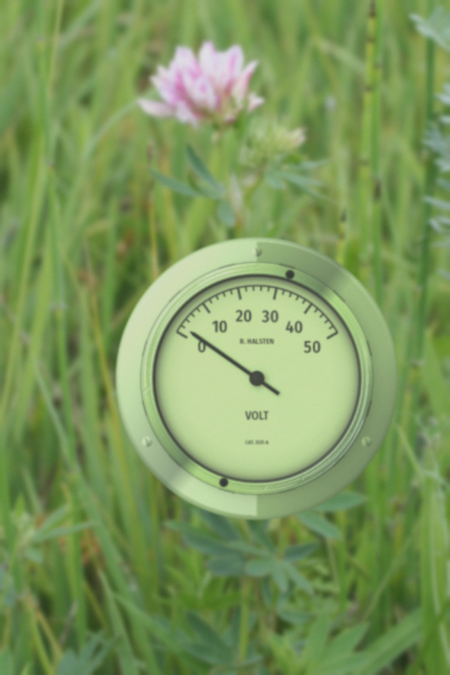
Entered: 2 V
